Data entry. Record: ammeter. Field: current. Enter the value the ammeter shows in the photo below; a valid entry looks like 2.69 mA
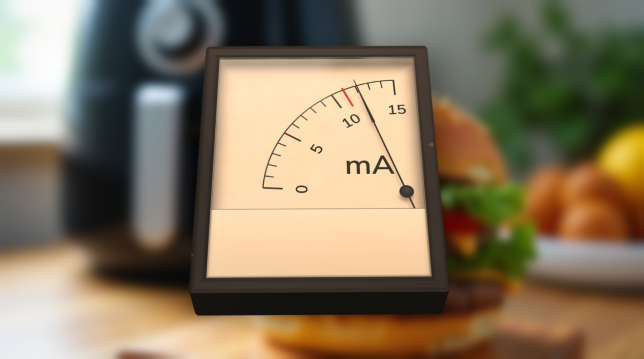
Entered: 12 mA
